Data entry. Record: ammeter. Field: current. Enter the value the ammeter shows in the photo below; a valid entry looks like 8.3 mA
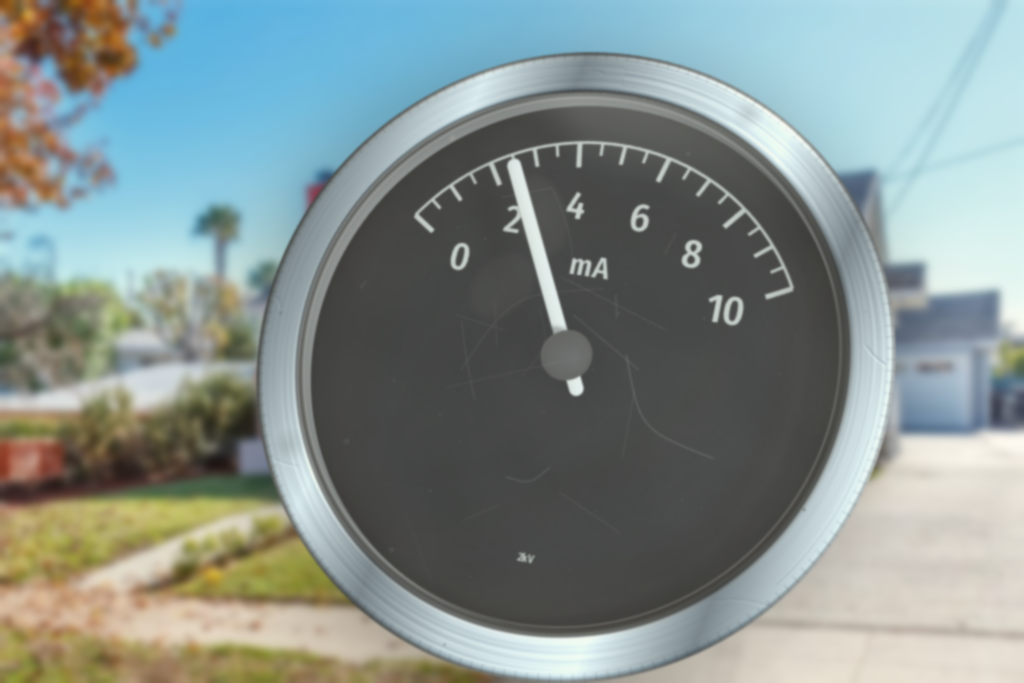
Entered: 2.5 mA
